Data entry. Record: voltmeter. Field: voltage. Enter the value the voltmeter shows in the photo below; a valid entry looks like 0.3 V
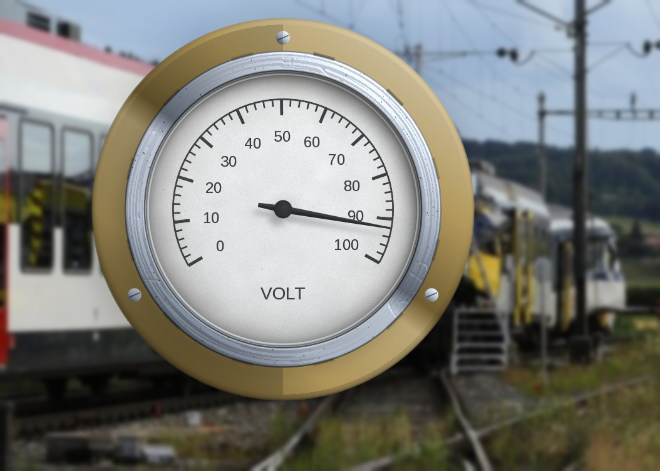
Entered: 92 V
